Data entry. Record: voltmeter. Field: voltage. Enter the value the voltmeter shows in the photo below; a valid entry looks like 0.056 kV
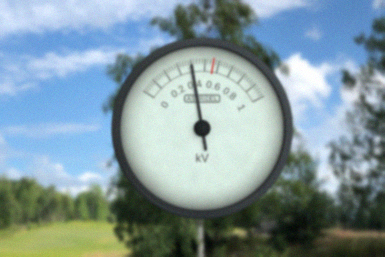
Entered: 0.4 kV
